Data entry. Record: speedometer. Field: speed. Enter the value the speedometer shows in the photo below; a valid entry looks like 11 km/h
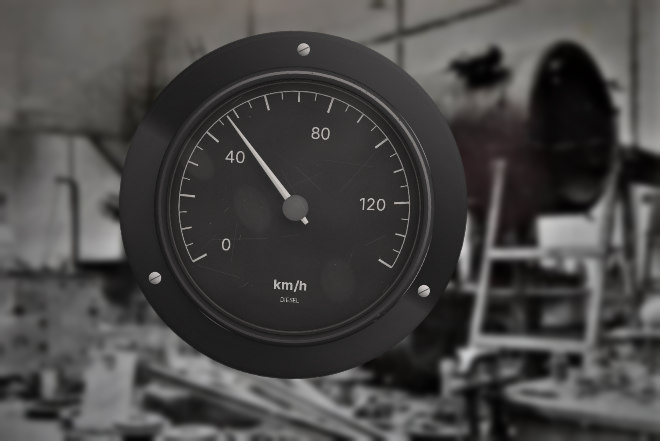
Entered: 47.5 km/h
